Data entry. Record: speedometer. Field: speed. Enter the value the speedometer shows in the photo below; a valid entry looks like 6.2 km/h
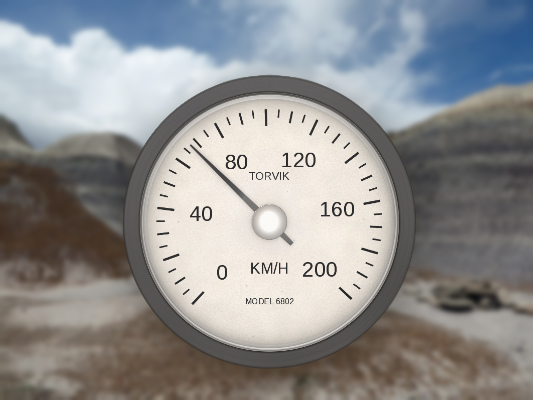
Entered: 67.5 km/h
